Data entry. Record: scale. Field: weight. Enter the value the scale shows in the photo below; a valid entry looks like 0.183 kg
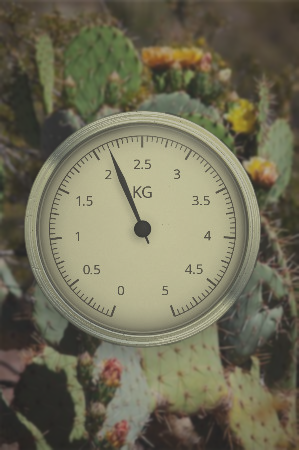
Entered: 2.15 kg
